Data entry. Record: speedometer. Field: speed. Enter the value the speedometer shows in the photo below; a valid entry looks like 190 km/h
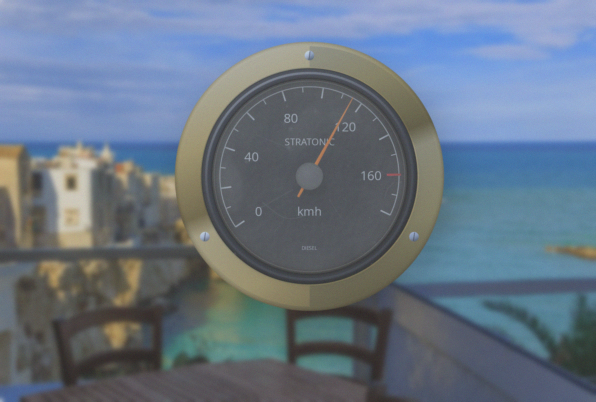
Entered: 115 km/h
